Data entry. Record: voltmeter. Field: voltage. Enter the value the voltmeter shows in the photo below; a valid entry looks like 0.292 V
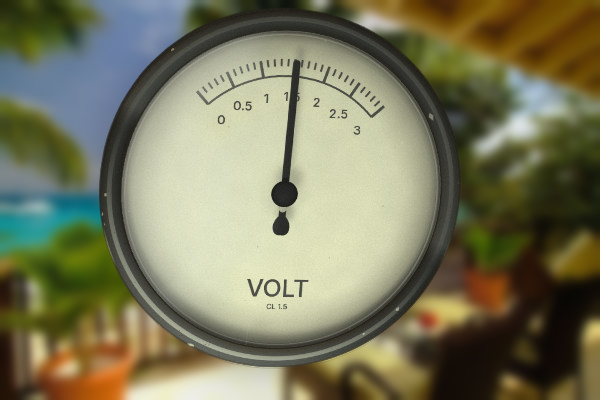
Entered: 1.5 V
